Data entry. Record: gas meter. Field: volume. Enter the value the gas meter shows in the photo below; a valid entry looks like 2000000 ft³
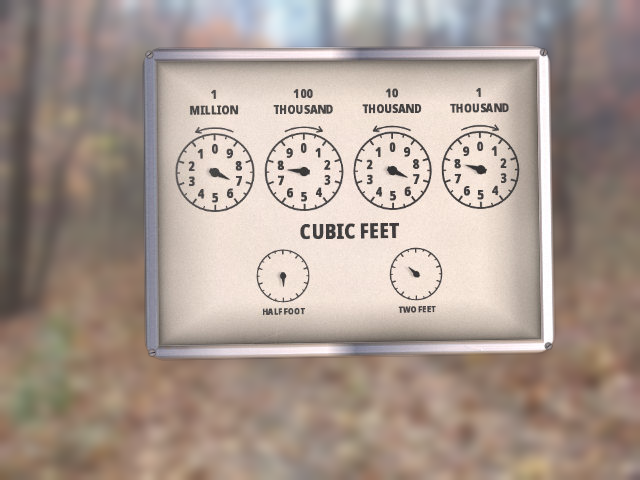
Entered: 676800 ft³
